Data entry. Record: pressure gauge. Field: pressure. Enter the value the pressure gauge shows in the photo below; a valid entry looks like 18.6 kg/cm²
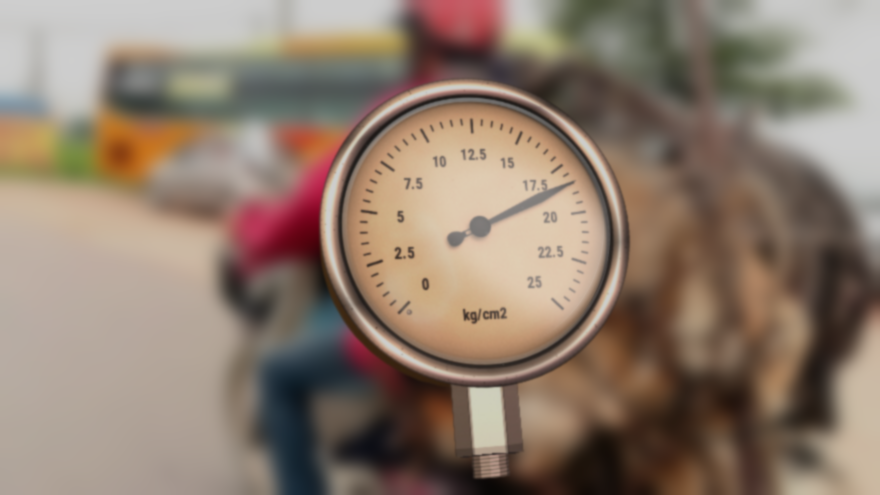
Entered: 18.5 kg/cm²
